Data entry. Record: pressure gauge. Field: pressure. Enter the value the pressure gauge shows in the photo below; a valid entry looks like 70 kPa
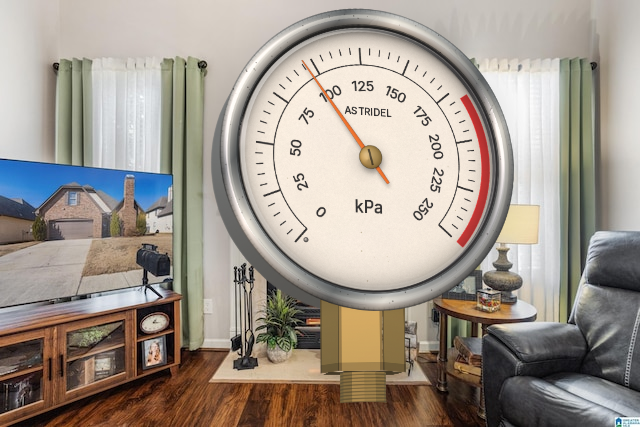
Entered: 95 kPa
